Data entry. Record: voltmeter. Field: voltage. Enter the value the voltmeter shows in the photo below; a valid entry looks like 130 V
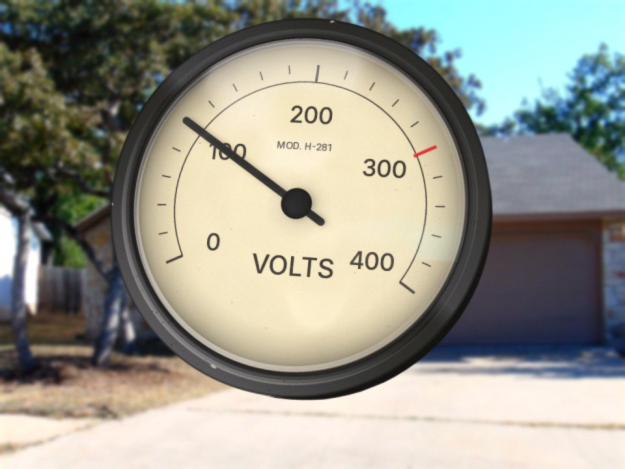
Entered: 100 V
